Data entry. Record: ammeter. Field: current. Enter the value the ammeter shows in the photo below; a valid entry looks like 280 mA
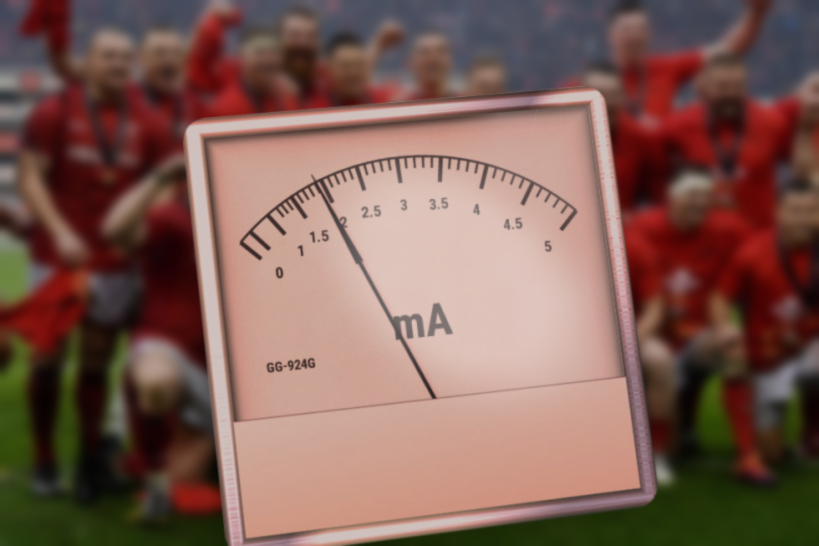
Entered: 1.9 mA
